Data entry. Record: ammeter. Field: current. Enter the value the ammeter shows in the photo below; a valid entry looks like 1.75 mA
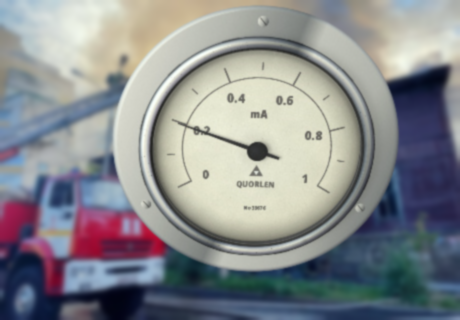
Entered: 0.2 mA
